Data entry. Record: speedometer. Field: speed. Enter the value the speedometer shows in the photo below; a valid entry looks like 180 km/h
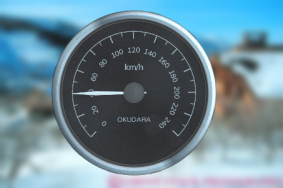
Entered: 40 km/h
